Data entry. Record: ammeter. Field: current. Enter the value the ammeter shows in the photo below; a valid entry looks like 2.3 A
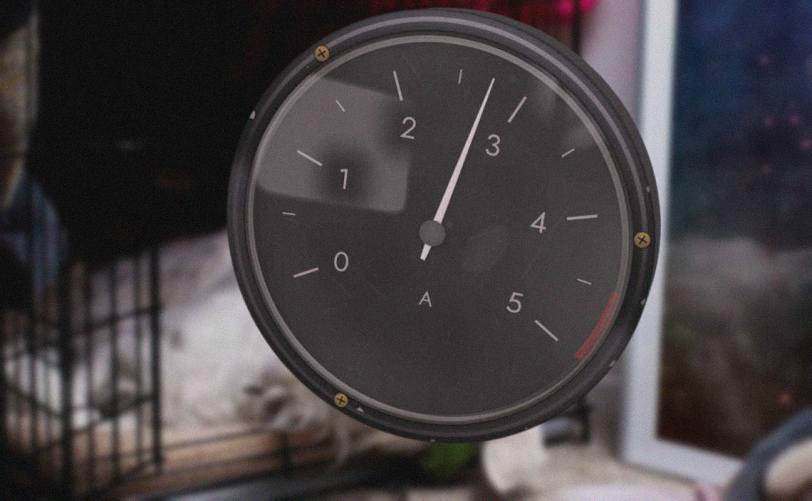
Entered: 2.75 A
